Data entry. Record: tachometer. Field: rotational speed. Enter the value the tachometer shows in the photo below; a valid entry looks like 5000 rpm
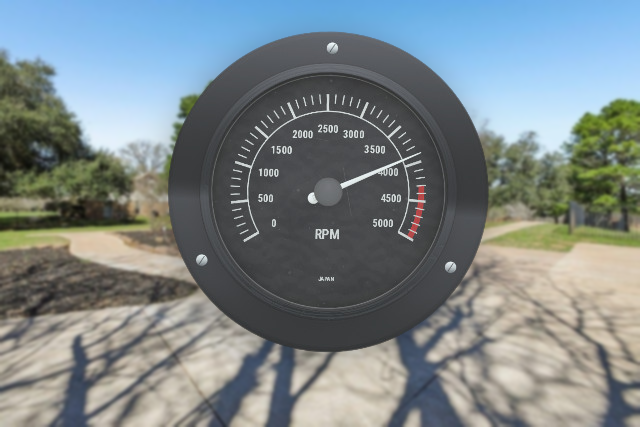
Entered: 3900 rpm
